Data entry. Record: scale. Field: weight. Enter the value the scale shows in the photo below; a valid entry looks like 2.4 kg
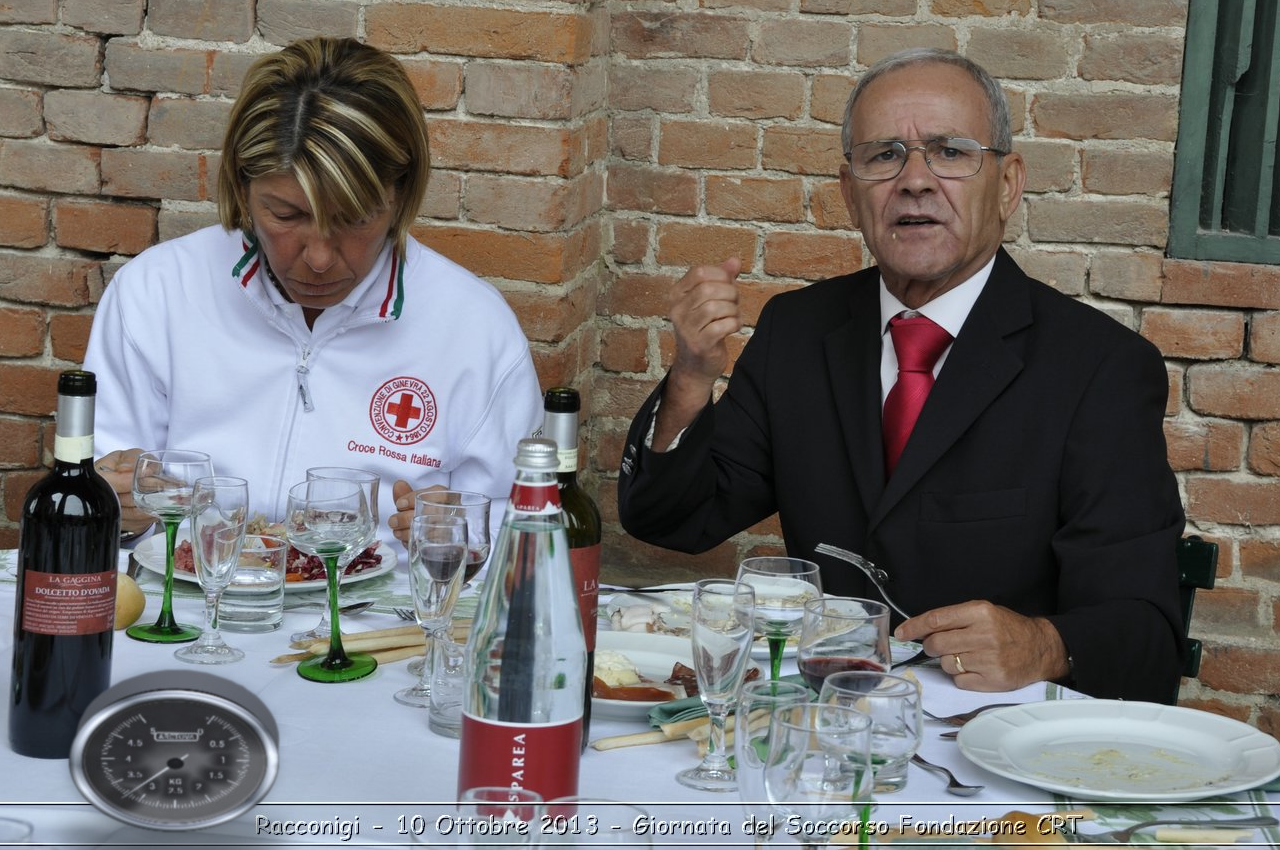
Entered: 3.25 kg
